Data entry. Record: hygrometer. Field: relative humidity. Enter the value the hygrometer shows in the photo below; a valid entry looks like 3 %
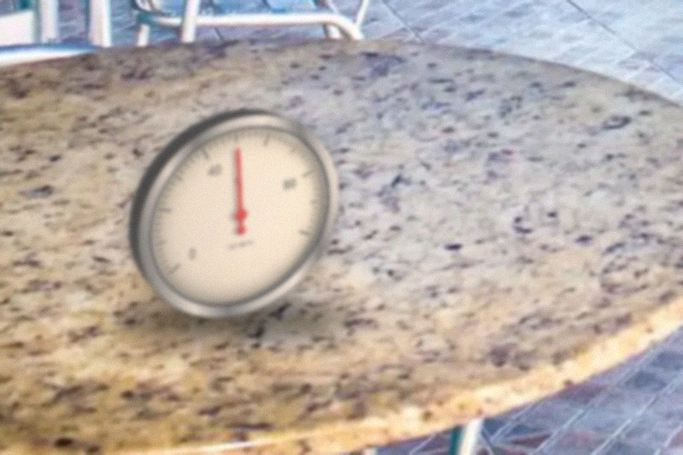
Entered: 50 %
